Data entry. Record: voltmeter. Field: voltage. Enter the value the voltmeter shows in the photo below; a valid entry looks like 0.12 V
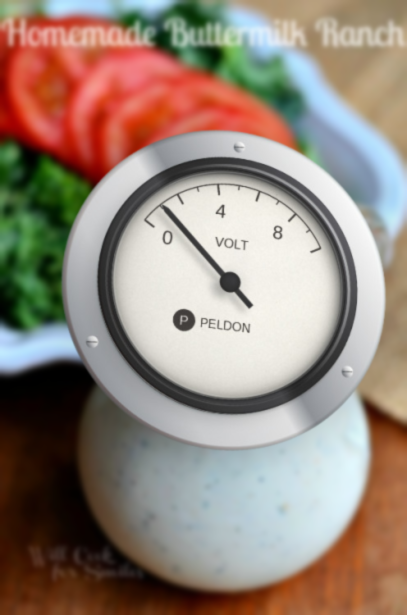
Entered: 1 V
